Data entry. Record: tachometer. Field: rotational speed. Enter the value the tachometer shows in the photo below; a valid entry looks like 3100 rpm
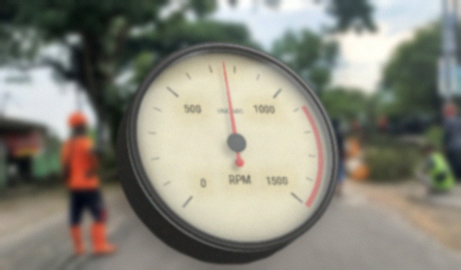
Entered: 750 rpm
